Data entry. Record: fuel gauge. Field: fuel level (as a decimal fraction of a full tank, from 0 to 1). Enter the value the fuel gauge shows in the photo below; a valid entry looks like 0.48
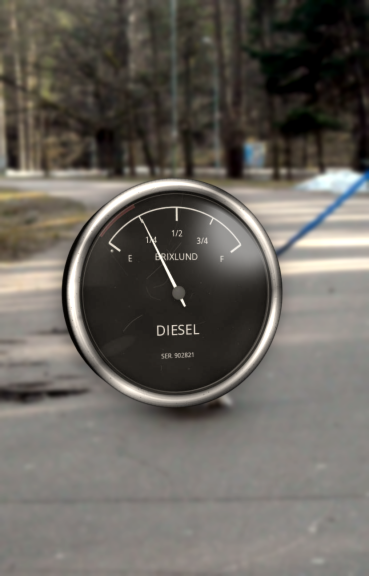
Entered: 0.25
